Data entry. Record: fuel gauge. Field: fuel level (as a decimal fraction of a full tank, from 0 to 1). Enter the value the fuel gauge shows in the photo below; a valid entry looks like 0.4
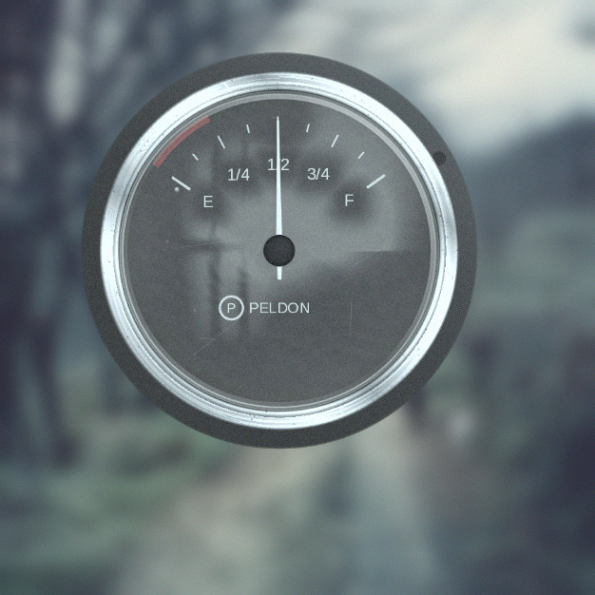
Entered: 0.5
